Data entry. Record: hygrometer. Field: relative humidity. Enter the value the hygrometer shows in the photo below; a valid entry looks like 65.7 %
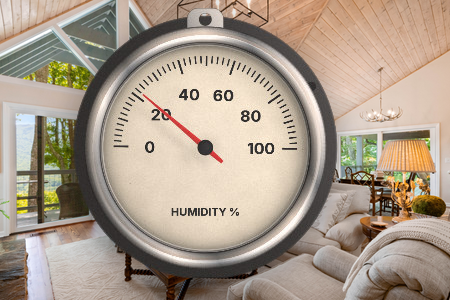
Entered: 22 %
